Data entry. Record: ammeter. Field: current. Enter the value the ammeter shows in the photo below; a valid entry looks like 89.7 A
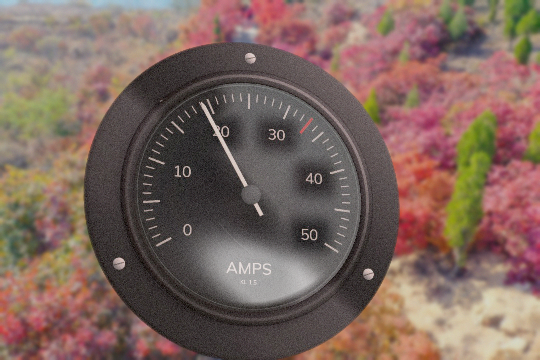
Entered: 19 A
